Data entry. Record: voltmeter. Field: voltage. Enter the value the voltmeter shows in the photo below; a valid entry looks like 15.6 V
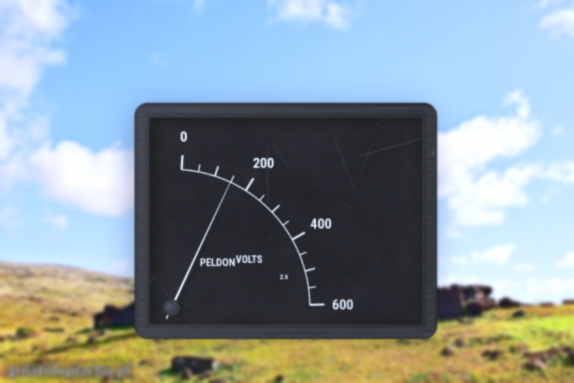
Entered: 150 V
